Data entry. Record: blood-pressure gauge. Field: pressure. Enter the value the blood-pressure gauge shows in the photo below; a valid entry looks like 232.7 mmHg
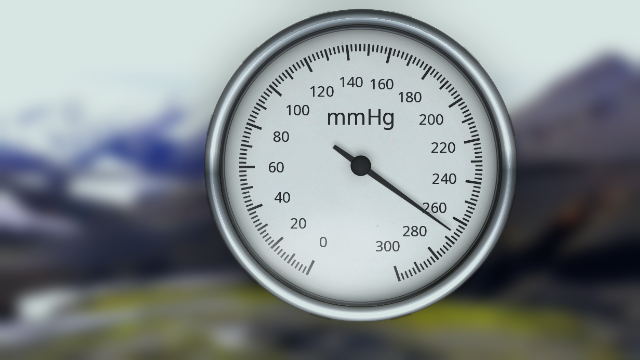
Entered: 266 mmHg
